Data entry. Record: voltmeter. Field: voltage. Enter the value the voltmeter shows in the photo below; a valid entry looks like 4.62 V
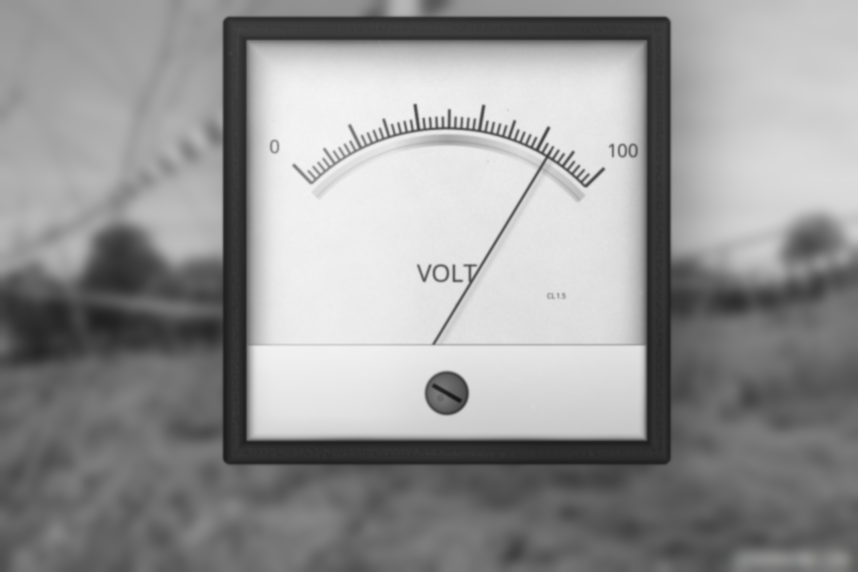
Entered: 84 V
